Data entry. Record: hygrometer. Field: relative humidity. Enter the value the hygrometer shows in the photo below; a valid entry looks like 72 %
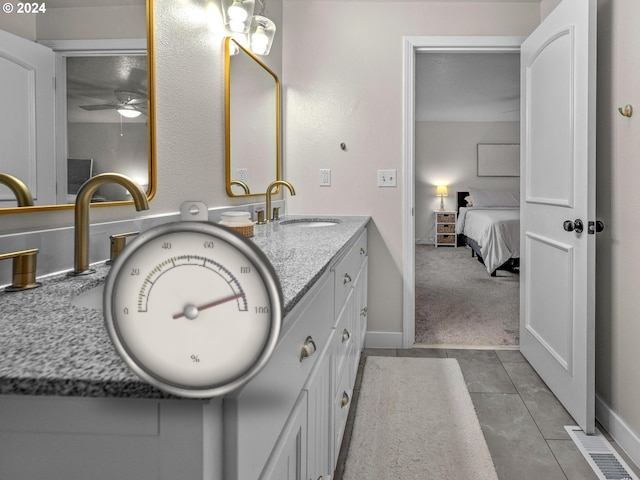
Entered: 90 %
